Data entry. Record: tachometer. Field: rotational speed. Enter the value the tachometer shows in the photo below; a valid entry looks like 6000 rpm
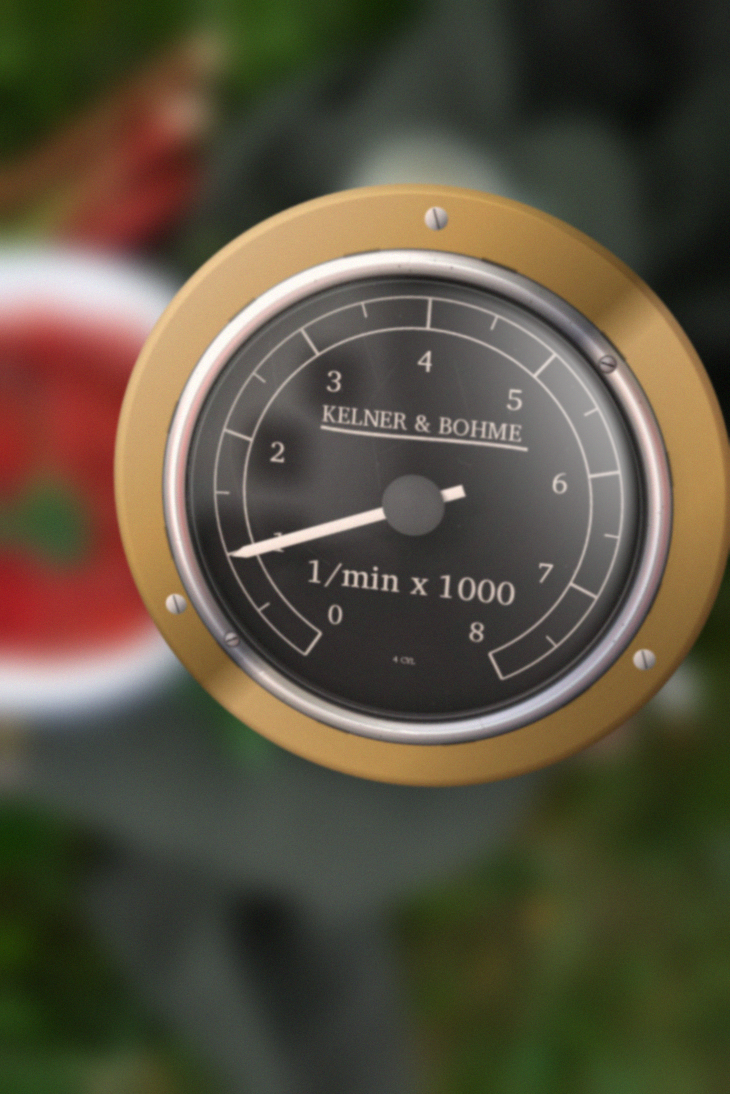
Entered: 1000 rpm
